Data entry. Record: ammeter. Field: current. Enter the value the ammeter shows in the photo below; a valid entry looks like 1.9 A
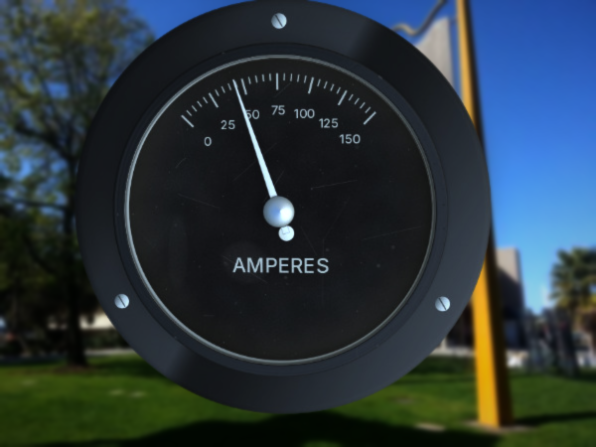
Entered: 45 A
